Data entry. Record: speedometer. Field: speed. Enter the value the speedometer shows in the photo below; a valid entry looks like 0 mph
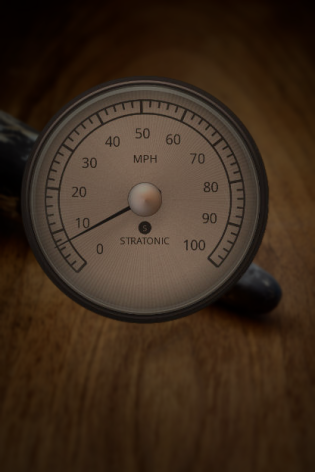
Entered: 7 mph
